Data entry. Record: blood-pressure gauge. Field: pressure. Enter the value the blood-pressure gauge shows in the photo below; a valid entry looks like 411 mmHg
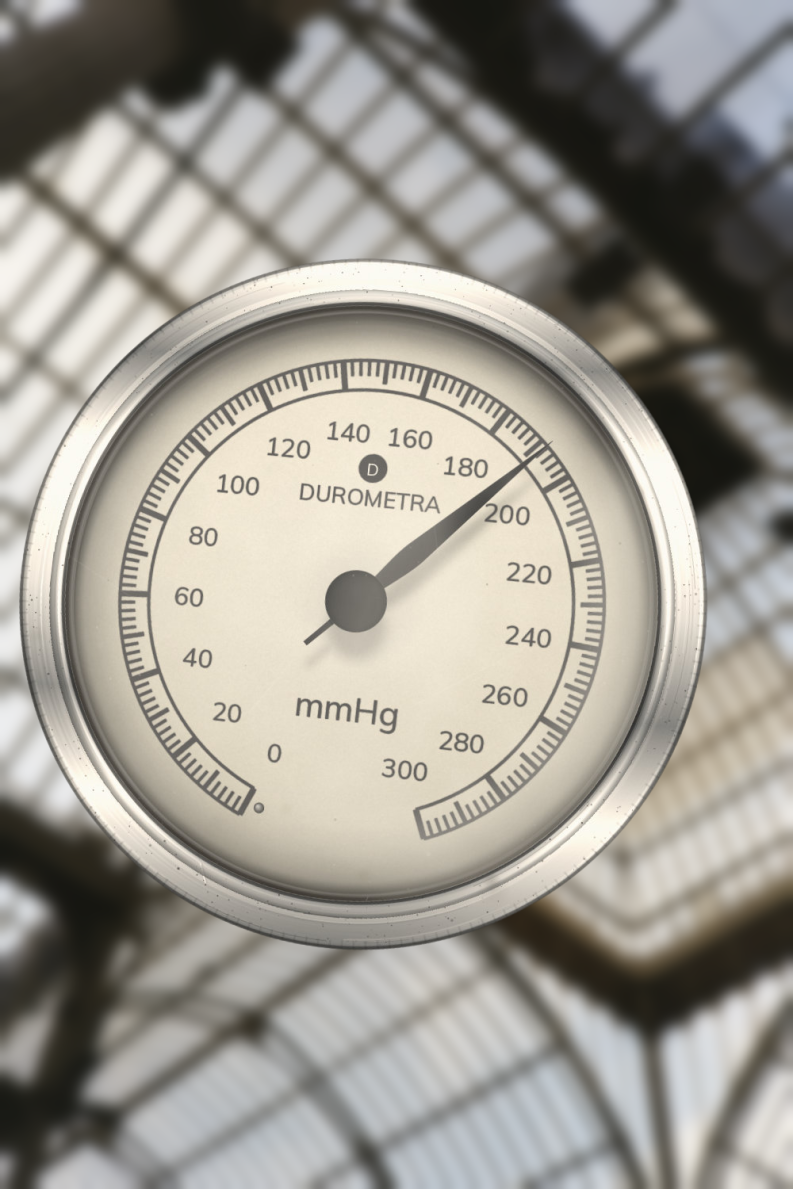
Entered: 192 mmHg
